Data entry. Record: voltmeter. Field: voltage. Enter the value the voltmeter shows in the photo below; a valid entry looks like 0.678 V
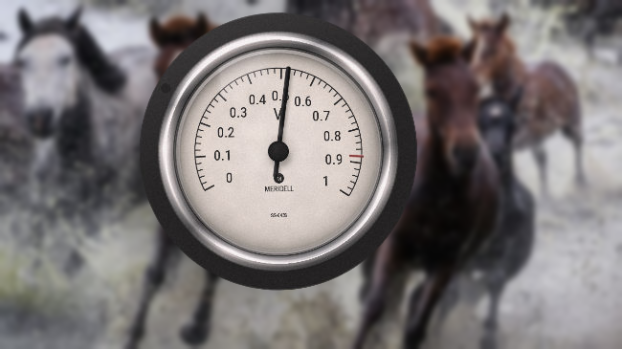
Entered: 0.52 V
